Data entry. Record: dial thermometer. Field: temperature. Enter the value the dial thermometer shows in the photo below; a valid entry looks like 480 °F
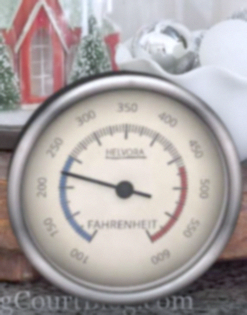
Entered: 225 °F
